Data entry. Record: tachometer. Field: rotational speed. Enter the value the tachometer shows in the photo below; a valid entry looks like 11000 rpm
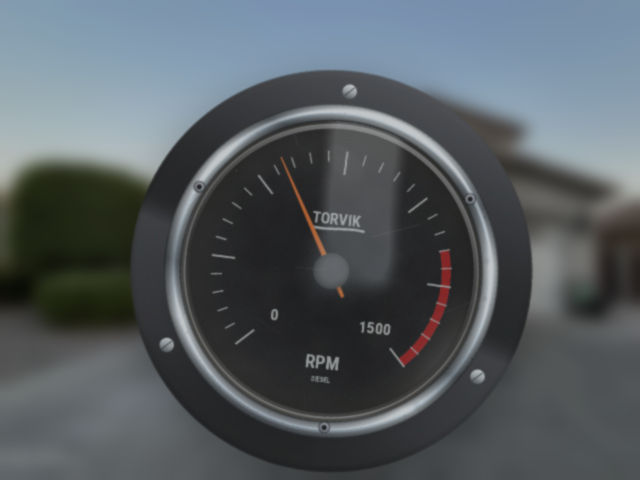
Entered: 575 rpm
